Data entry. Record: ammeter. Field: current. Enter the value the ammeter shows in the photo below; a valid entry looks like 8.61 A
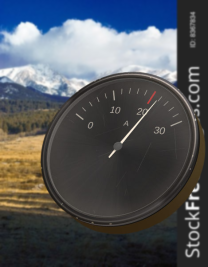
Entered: 22 A
